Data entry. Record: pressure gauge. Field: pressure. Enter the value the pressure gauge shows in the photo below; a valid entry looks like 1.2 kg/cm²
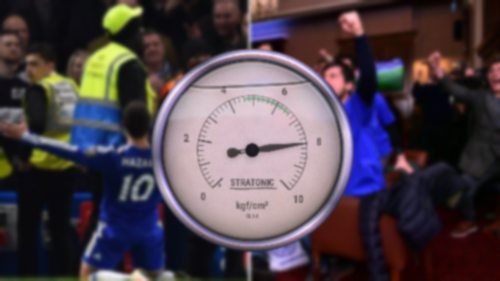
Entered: 8 kg/cm²
